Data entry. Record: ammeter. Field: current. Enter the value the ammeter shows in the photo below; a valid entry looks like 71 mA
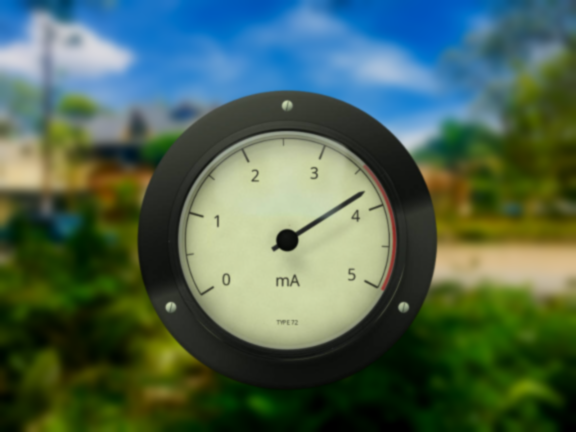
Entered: 3.75 mA
